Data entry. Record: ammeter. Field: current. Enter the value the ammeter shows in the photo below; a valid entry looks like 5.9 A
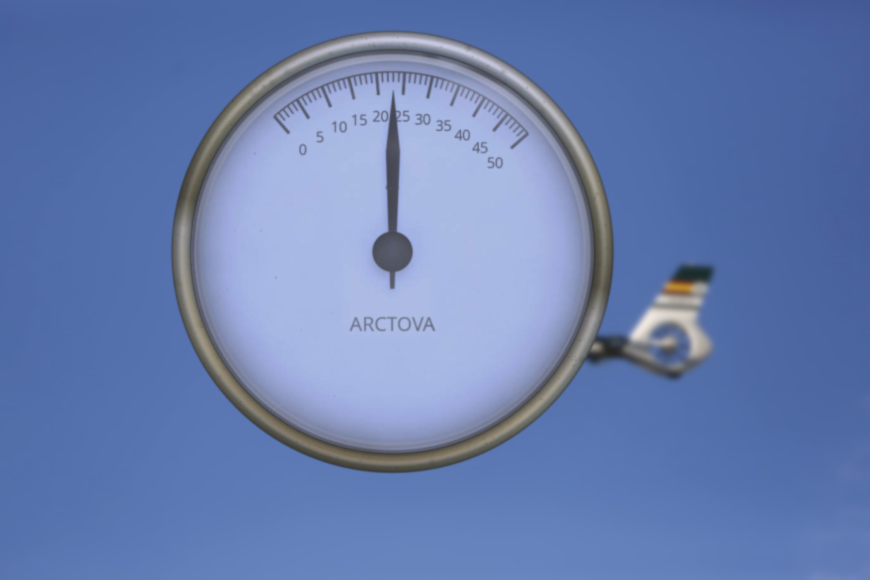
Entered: 23 A
